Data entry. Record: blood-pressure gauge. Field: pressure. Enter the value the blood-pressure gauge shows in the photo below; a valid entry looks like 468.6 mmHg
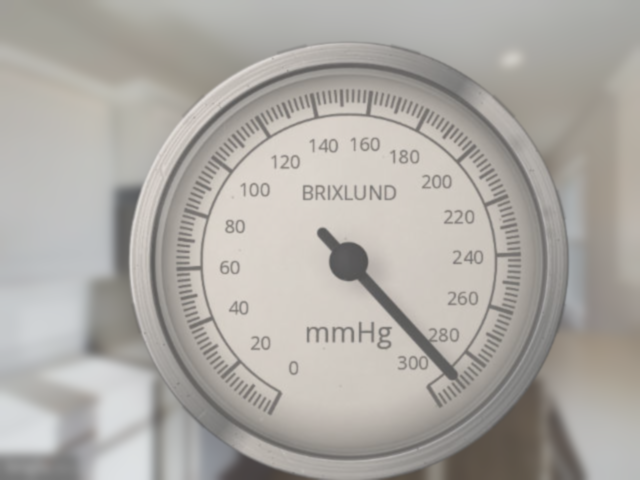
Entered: 290 mmHg
